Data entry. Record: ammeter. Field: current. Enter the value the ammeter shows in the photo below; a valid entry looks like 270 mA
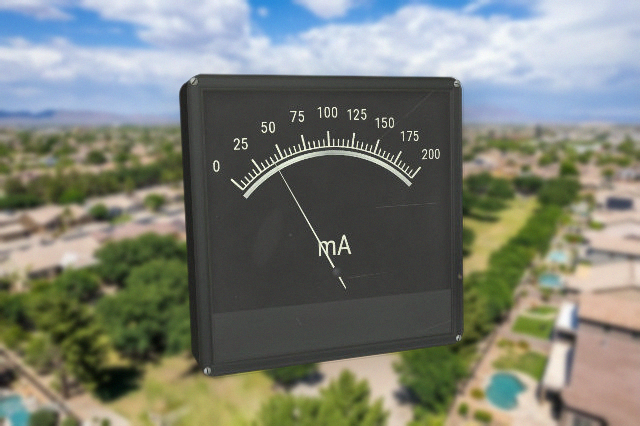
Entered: 40 mA
